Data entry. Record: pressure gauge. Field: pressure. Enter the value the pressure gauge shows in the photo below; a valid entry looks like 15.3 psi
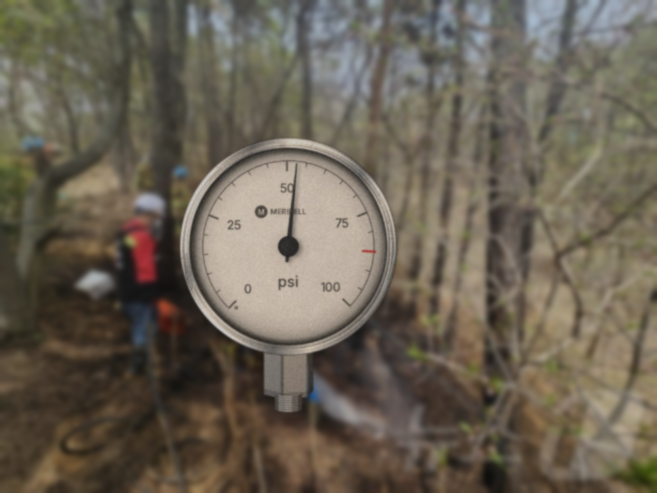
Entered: 52.5 psi
